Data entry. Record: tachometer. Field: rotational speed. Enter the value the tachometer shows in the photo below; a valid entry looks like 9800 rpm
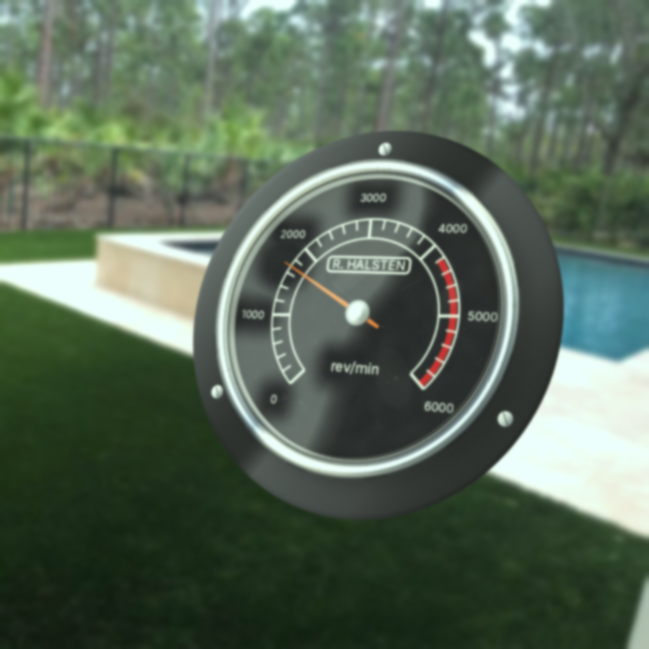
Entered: 1700 rpm
